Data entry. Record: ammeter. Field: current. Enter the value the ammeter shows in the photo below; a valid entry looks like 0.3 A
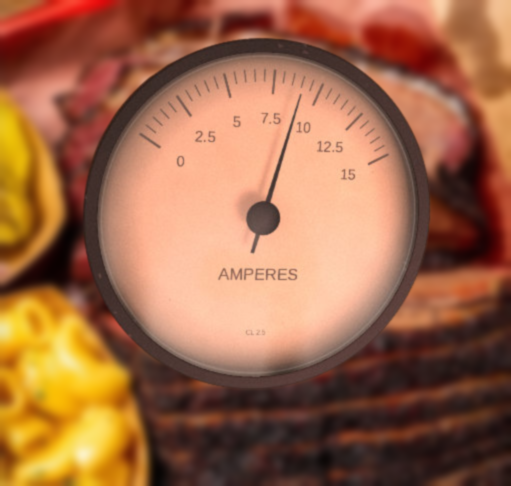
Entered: 9 A
